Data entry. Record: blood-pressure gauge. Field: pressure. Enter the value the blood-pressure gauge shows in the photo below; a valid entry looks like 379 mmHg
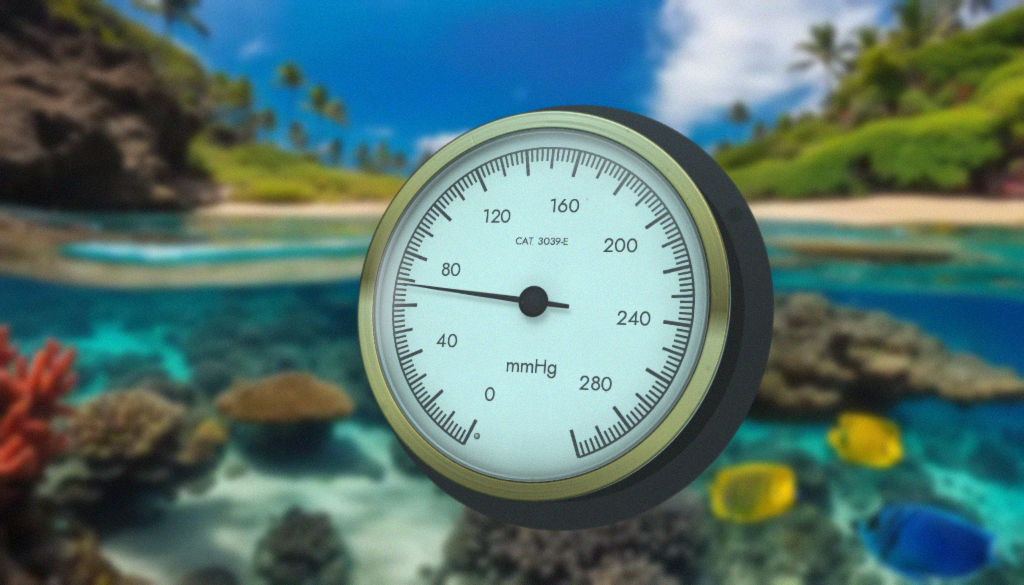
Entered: 68 mmHg
